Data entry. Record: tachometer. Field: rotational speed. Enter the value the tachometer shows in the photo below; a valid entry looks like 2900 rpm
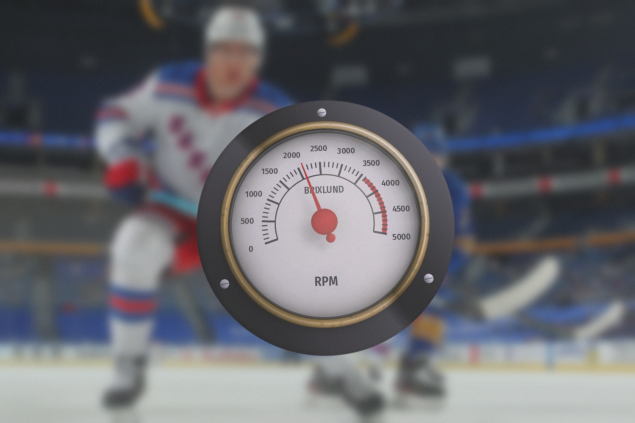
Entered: 2100 rpm
